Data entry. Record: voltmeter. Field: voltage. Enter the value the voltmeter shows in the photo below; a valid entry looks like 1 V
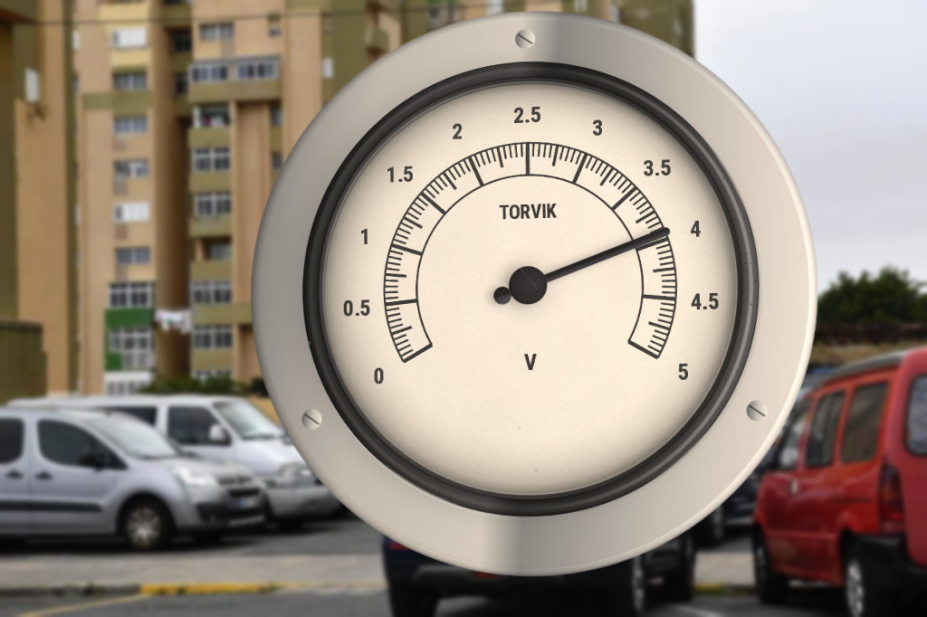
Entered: 3.95 V
